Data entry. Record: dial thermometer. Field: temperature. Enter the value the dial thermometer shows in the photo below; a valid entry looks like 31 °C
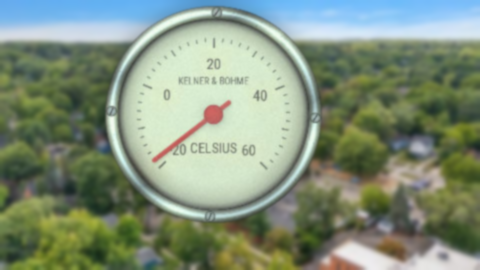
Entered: -18 °C
